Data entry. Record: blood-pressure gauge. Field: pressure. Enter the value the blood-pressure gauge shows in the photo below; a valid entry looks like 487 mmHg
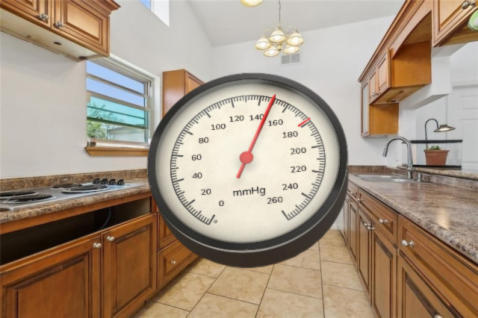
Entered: 150 mmHg
